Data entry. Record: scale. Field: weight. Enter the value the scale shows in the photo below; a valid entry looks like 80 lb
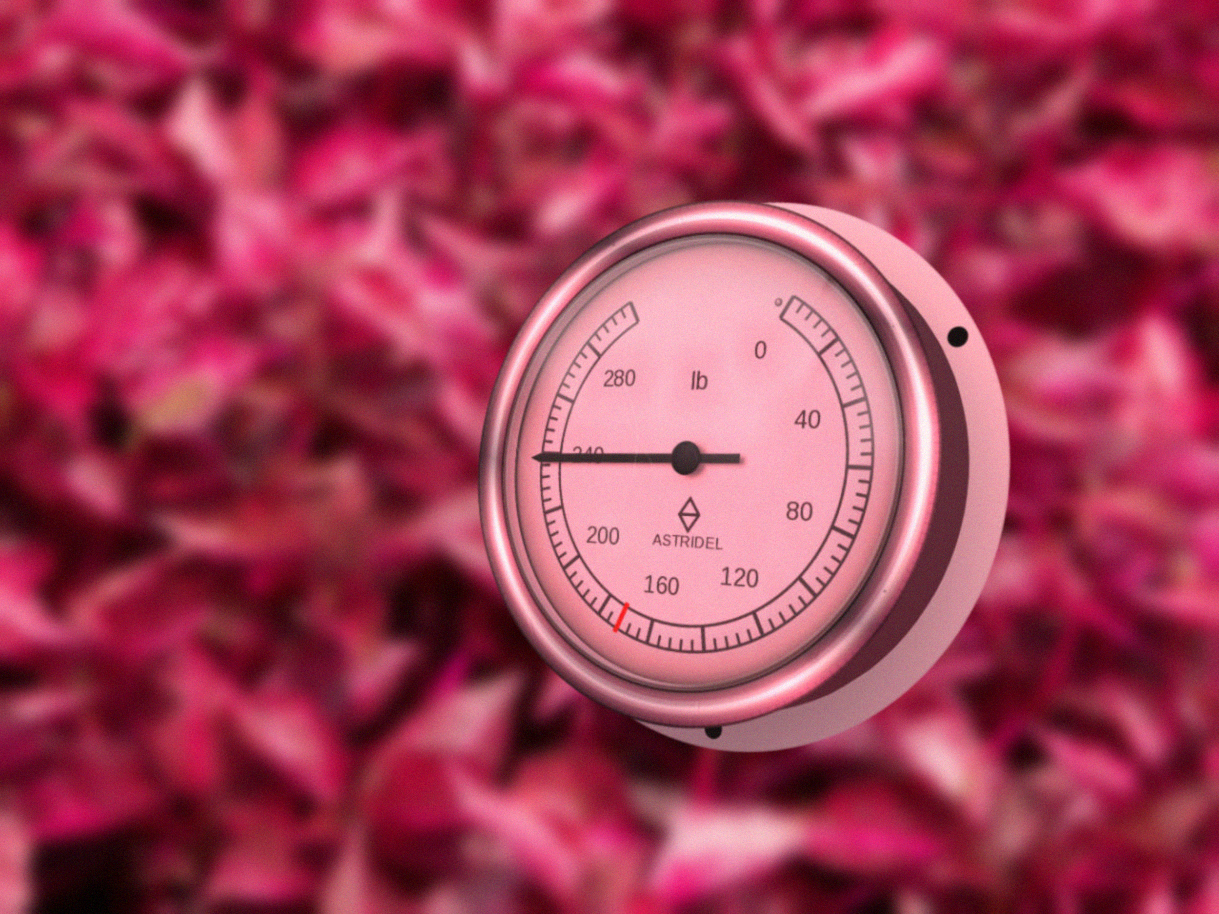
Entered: 238 lb
